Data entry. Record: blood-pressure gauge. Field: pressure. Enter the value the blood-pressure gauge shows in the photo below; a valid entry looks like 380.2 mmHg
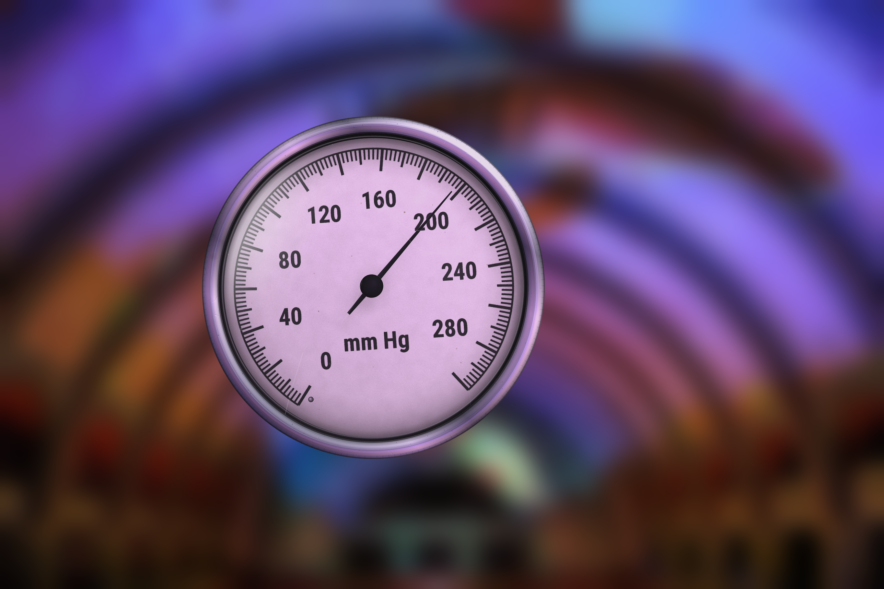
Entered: 198 mmHg
